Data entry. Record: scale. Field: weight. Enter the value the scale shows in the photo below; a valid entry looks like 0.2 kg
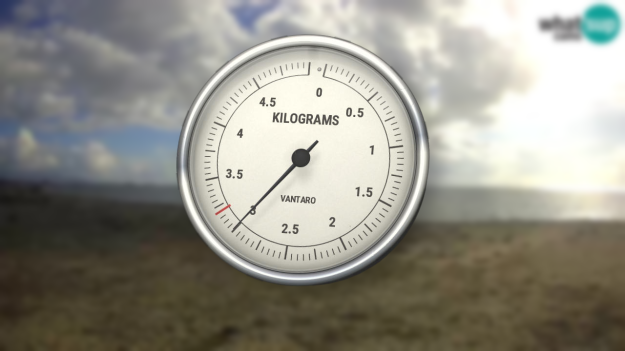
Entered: 3 kg
